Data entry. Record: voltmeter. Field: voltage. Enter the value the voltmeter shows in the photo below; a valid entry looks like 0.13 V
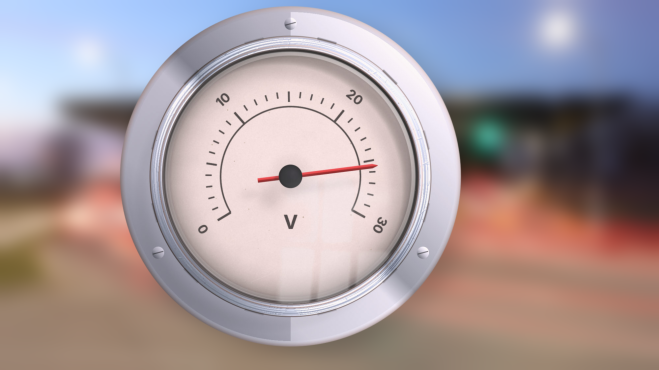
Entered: 25.5 V
